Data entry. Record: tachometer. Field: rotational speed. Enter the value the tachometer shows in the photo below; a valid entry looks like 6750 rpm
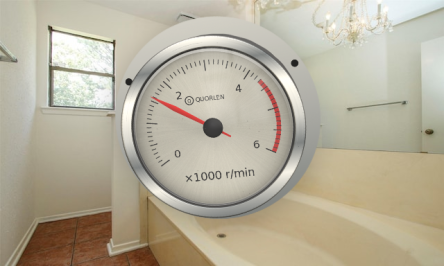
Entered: 1600 rpm
